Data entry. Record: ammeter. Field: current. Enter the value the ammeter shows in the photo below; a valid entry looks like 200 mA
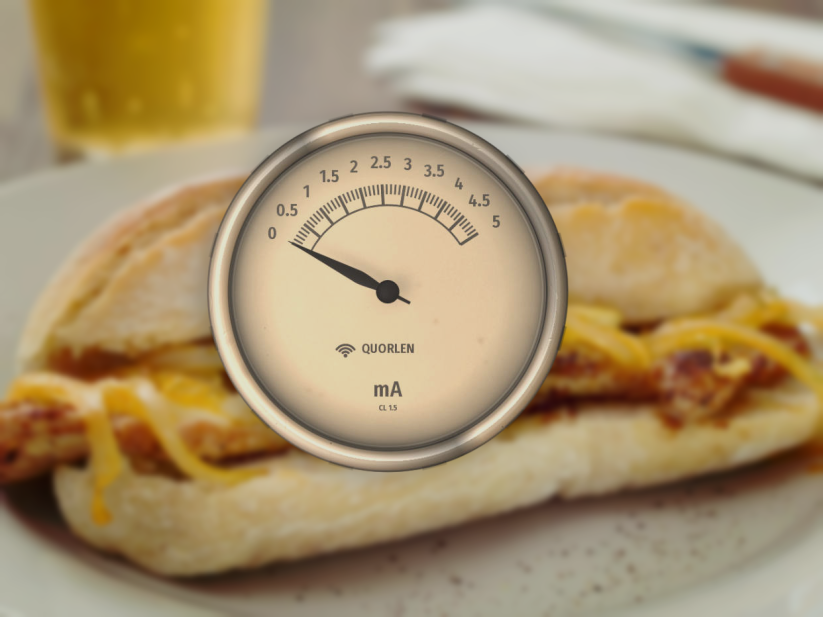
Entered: 0 mA
